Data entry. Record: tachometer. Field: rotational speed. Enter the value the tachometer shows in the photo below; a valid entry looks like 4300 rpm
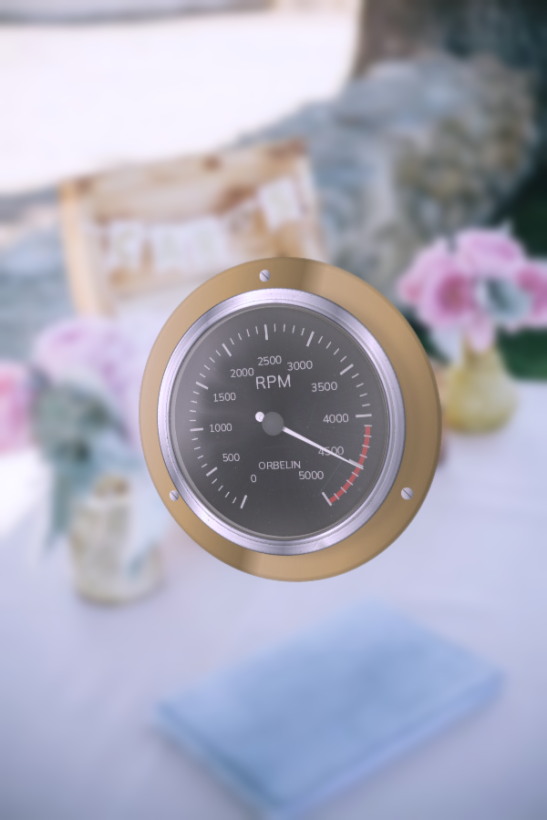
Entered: 4500 rpm
